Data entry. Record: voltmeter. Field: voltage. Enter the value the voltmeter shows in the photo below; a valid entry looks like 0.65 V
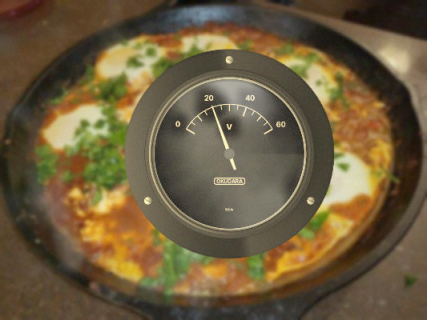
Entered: 20 V
